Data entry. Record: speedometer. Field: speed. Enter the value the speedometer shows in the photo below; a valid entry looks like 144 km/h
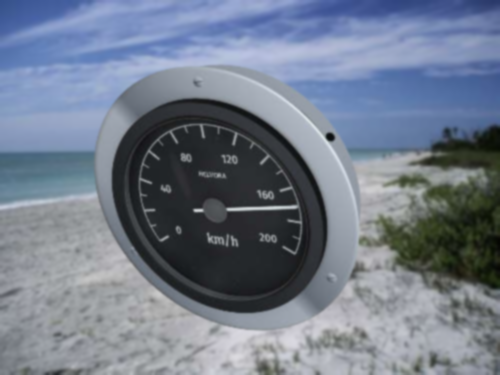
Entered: 170 km/h
